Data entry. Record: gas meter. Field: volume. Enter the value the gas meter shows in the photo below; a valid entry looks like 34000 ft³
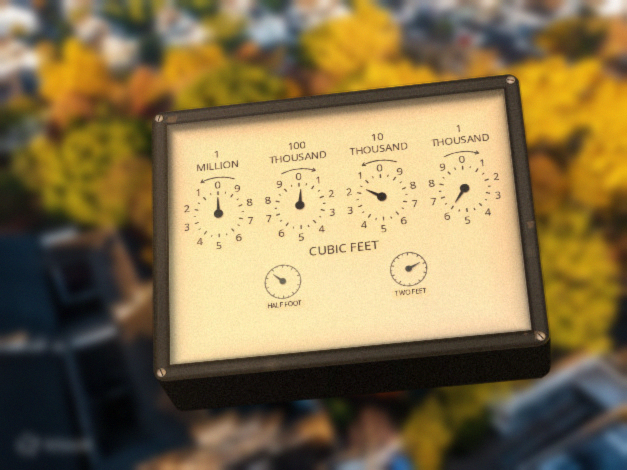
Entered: 1600 ft³
